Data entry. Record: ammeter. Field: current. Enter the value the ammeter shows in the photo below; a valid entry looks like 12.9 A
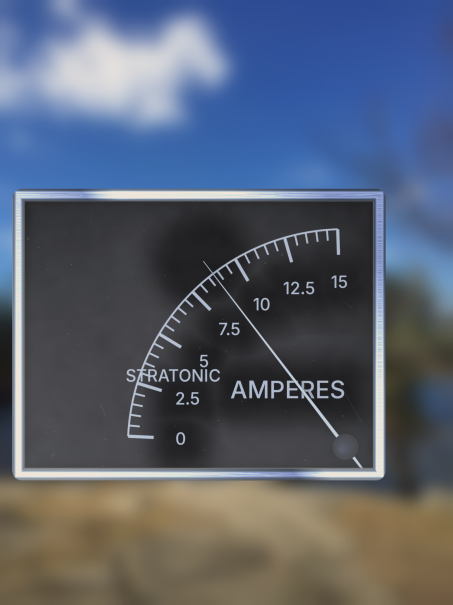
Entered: 8.75 A
